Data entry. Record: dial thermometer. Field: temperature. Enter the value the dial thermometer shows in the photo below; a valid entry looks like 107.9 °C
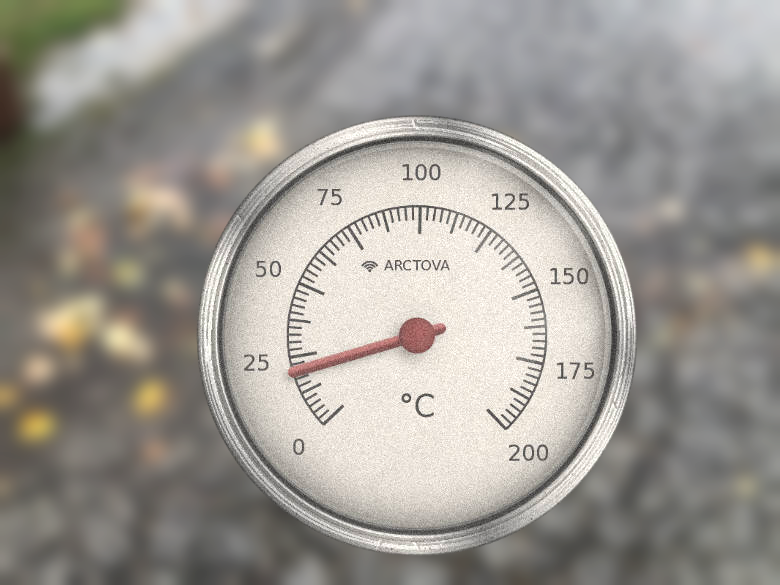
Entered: 20 °C
